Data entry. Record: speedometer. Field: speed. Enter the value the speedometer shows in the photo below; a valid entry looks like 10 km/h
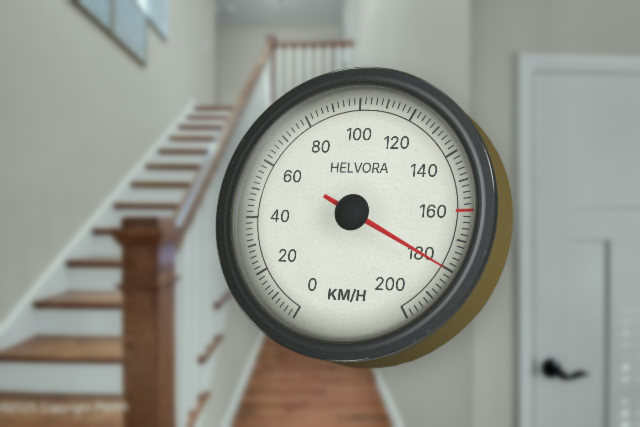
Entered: 180 km/h
